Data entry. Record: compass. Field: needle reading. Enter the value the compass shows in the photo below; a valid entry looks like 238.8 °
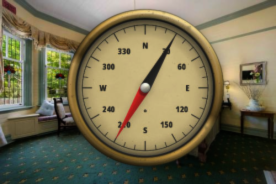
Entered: 210 °
